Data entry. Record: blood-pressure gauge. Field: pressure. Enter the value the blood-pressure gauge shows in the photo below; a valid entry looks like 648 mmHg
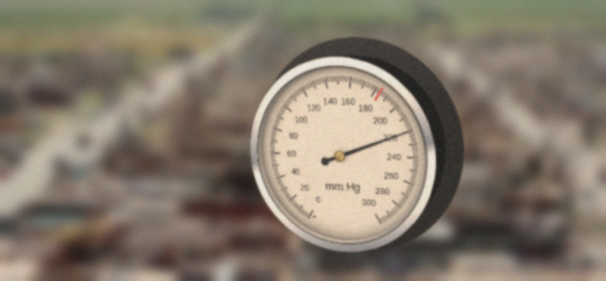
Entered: 220 mmHg
